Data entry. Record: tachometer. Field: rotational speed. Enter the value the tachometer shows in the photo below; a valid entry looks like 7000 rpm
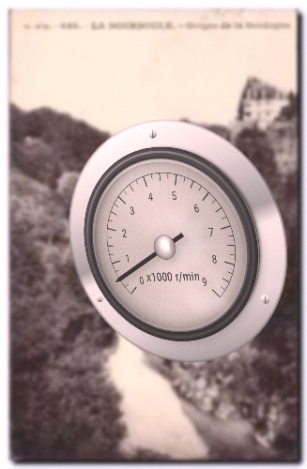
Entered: 500 rpm
